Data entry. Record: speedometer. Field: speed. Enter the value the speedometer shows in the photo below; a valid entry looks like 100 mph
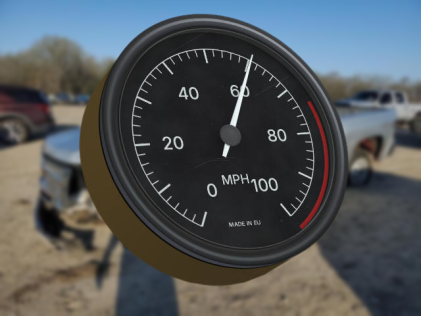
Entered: 60 mph
